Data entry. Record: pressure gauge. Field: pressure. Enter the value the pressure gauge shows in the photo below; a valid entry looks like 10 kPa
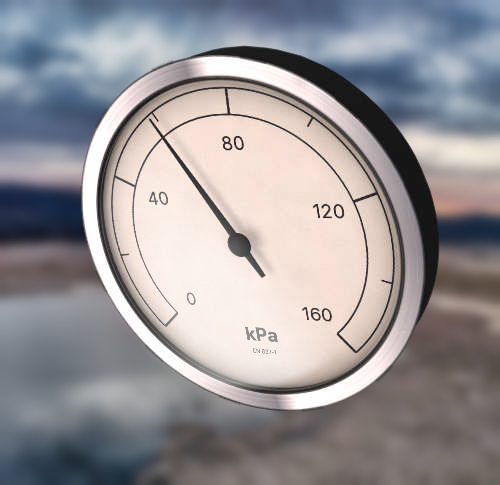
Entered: 60 kPa
